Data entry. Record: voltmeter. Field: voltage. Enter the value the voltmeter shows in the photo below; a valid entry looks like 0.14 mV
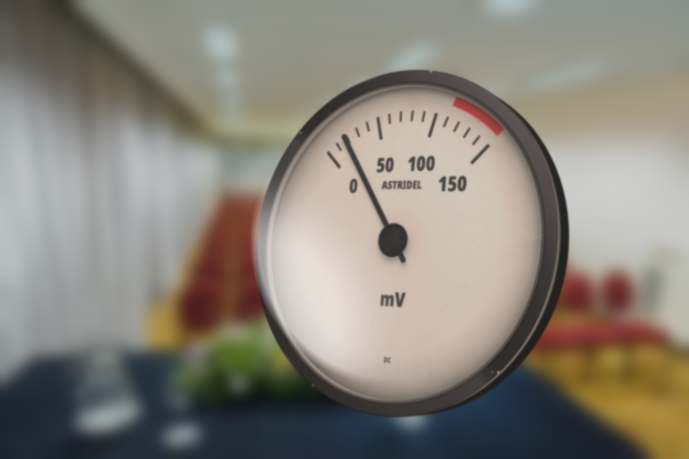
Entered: 20 mV
